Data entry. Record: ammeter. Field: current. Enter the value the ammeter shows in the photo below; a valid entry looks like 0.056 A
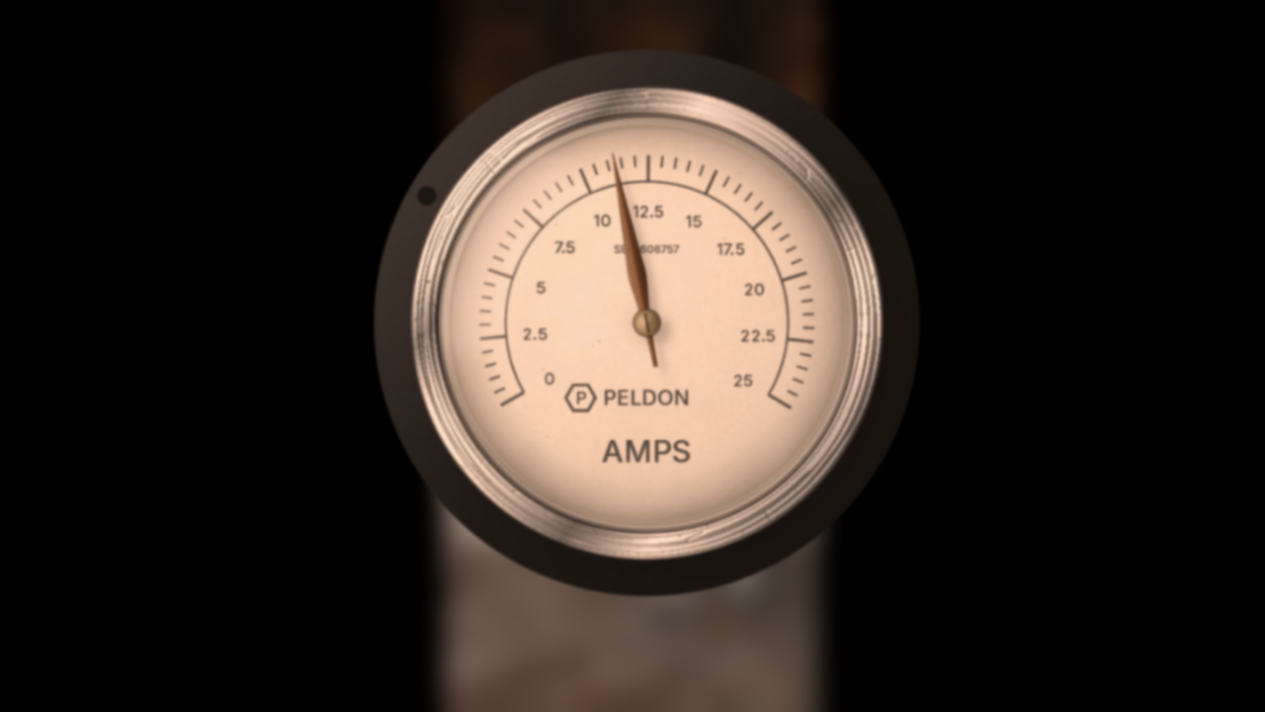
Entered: 11.25 A
